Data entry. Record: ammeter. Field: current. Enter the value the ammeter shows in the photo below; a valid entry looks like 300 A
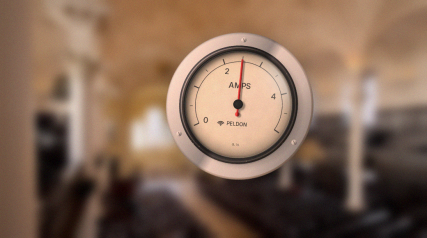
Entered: 2.5 A
